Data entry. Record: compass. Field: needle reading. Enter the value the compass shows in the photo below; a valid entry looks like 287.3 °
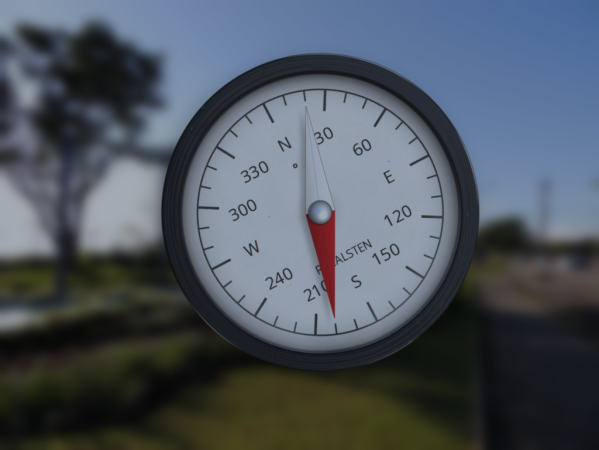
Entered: 200 °
